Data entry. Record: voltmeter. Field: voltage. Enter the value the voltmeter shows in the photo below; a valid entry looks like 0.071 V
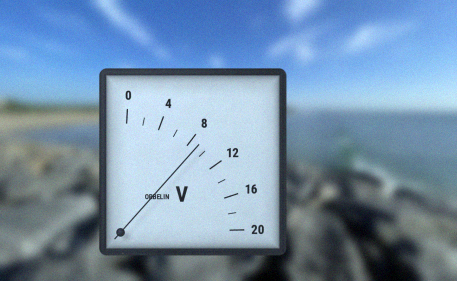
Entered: 9 V
